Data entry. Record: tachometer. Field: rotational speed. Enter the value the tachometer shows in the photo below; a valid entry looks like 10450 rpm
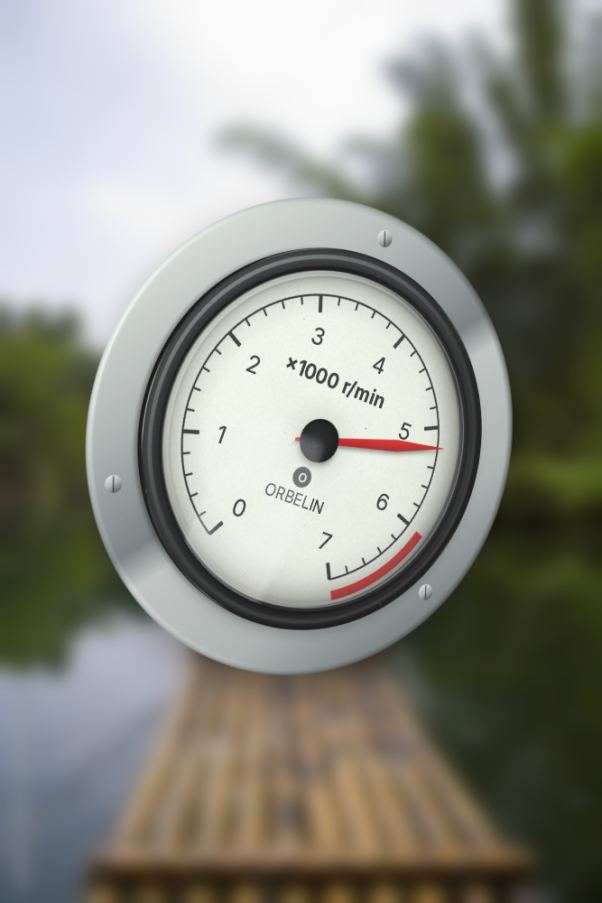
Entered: 5200 rpm
